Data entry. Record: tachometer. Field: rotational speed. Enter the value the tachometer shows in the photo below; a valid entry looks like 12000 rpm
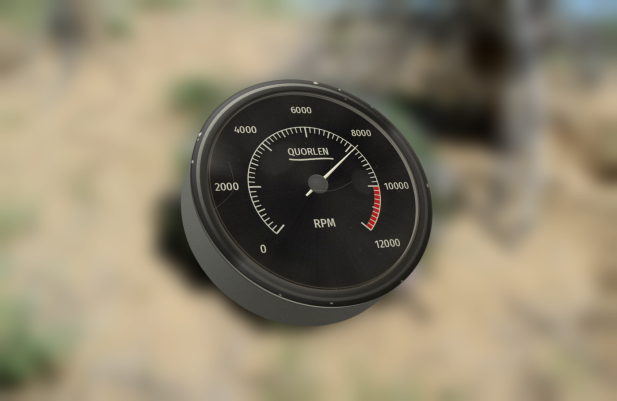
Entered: 8200 rpm
